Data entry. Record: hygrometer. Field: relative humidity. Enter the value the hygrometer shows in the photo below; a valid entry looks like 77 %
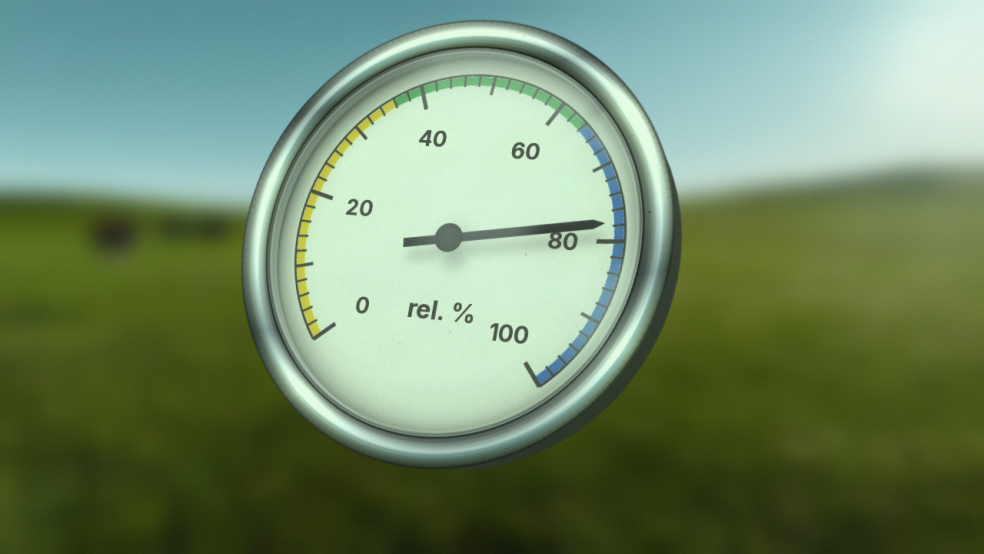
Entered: 78 %
